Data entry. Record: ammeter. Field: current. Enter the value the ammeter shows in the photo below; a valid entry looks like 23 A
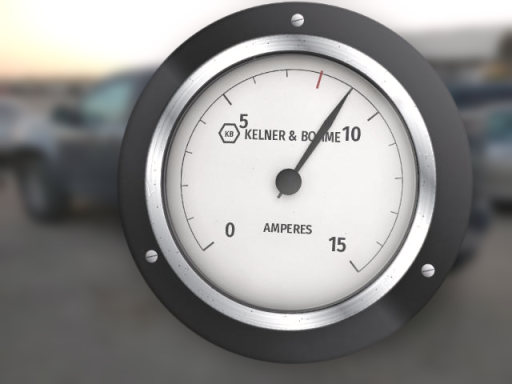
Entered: 9 A
